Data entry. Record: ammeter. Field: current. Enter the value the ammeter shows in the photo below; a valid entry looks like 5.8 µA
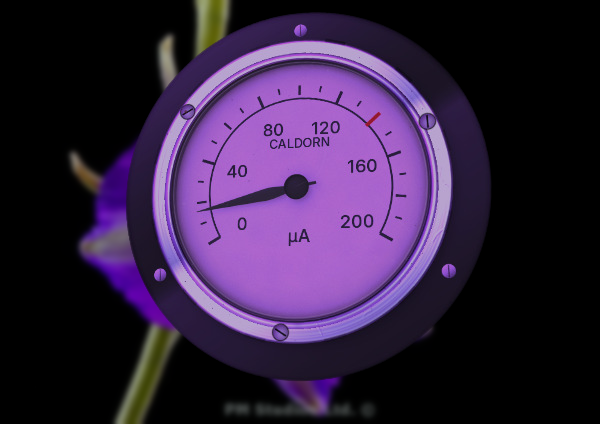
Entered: 15 µA
